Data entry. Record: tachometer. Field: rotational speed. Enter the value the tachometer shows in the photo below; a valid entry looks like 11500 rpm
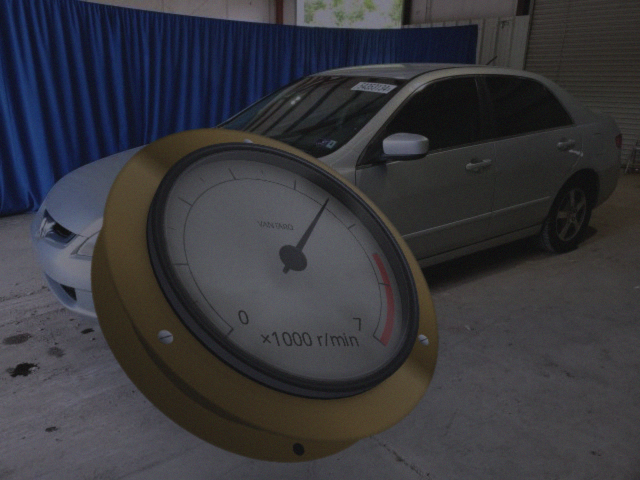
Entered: 4500 rpm
